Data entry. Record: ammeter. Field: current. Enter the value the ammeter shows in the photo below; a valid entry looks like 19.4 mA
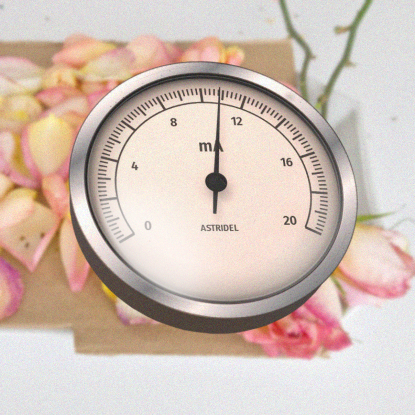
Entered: 10.8 mA
